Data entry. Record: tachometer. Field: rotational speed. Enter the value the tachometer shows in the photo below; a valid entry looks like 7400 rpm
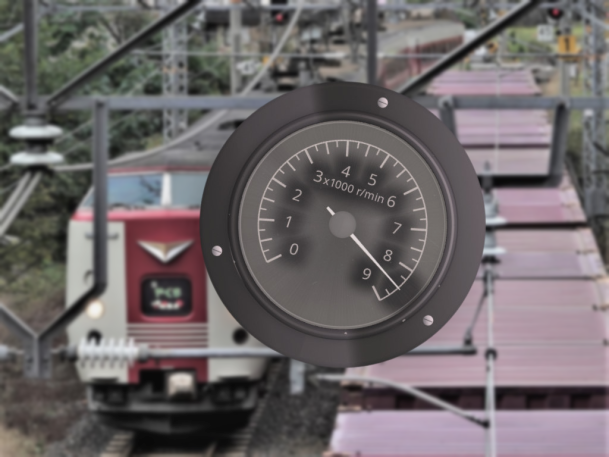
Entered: 8500 rpm
